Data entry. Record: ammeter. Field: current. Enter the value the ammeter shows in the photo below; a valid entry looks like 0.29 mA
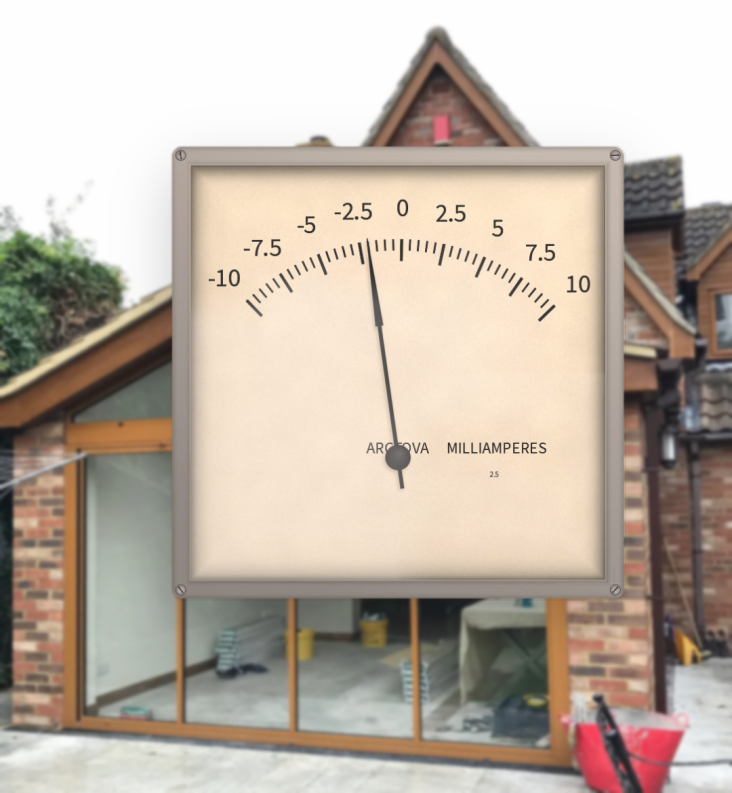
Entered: -2 mA
